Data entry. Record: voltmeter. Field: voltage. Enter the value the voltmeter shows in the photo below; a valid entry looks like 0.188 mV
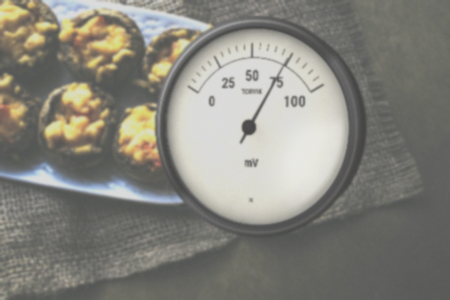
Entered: 75 mV
